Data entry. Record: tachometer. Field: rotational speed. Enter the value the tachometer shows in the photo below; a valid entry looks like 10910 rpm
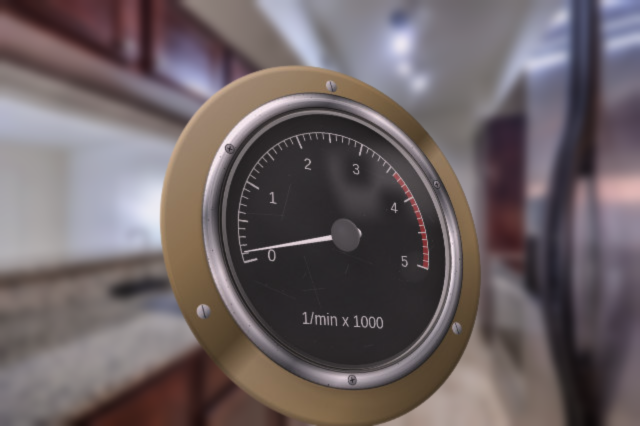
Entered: 100 rpm
